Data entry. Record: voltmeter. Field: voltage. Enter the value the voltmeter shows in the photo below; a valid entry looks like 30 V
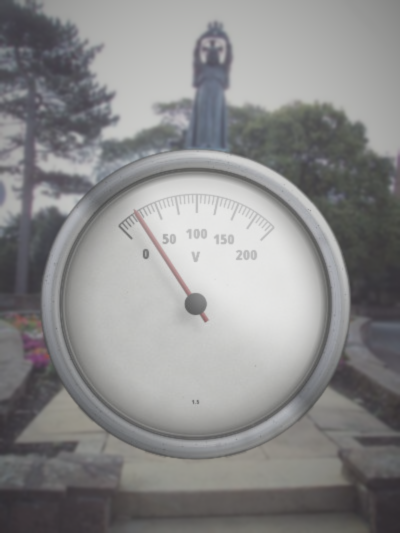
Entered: 25 V
